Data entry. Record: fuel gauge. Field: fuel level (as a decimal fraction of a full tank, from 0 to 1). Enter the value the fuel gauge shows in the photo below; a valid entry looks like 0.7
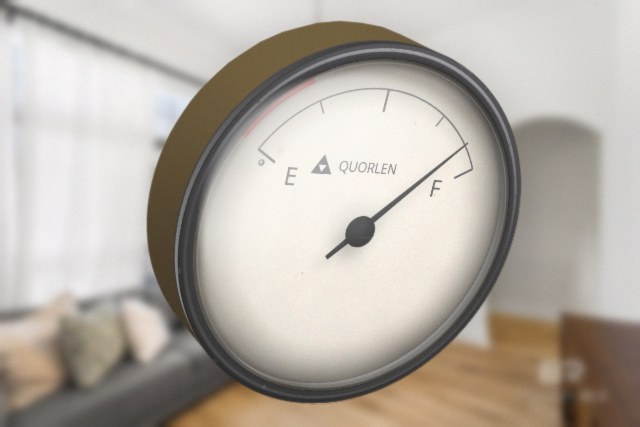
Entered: 0.875
